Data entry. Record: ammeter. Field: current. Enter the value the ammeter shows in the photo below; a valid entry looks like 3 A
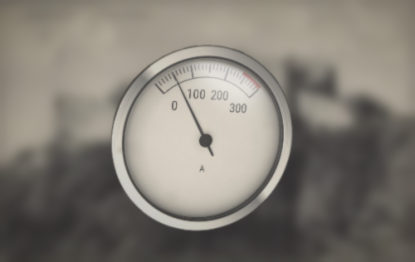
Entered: 50 A
